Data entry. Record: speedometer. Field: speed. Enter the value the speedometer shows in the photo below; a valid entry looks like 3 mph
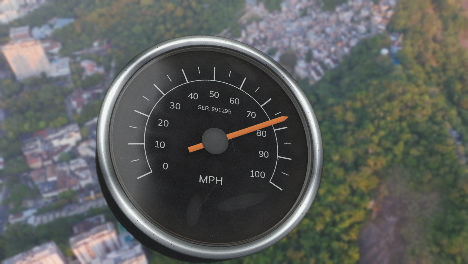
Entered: 77.5 mph
